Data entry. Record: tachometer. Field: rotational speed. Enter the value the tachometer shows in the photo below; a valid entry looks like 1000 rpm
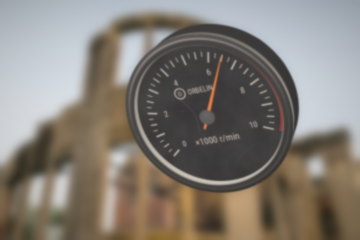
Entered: 6500 rpm
